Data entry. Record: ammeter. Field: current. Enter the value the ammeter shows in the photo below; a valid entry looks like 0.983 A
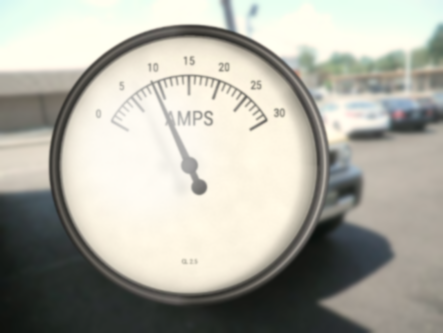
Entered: 9 A
